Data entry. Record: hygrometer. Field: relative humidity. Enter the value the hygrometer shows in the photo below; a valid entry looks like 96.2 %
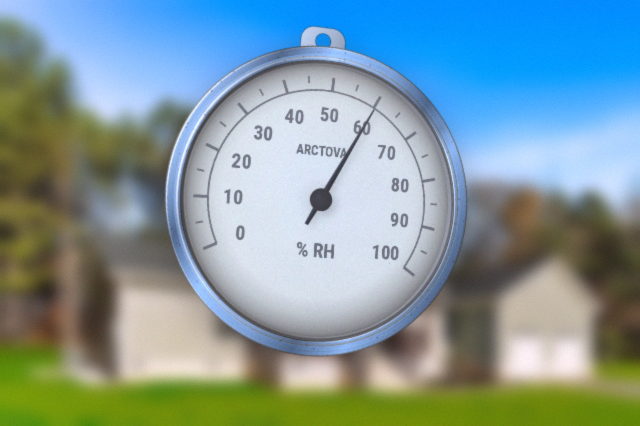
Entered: 60 %
